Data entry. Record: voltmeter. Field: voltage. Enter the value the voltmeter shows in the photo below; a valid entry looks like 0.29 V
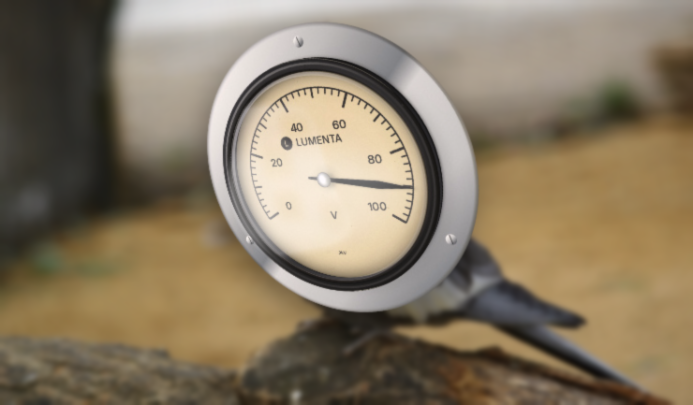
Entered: 90 V
